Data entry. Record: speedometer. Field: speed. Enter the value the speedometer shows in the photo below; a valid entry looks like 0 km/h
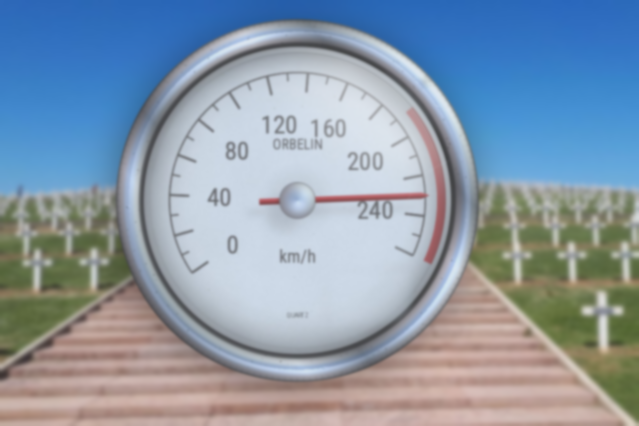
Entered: 230 km/h
